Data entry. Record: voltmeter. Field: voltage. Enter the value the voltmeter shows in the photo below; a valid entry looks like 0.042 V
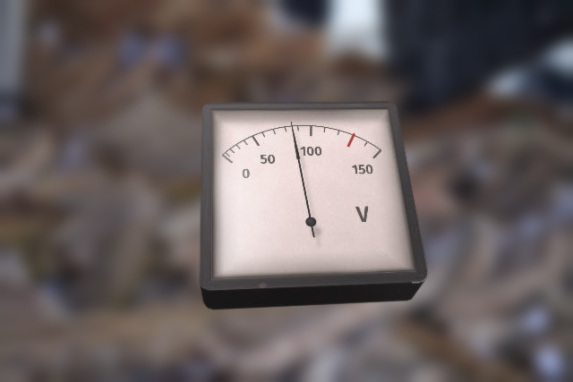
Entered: 85 V
